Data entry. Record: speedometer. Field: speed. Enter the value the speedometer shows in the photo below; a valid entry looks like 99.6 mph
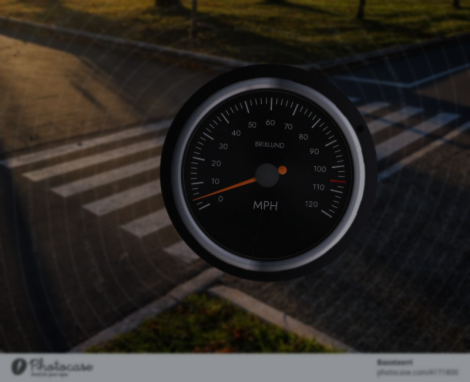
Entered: 4 mph
